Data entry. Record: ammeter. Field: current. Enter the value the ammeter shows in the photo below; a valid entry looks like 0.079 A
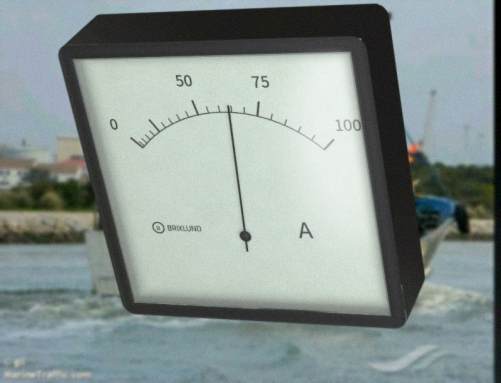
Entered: 65 A
